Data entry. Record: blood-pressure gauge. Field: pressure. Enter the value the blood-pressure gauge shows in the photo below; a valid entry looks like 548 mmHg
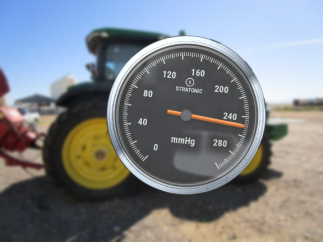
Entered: 250 mmHg
